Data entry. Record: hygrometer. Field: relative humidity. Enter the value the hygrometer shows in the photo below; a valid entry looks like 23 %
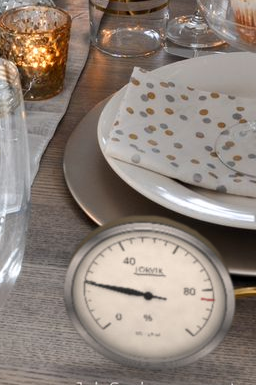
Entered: 20 %
